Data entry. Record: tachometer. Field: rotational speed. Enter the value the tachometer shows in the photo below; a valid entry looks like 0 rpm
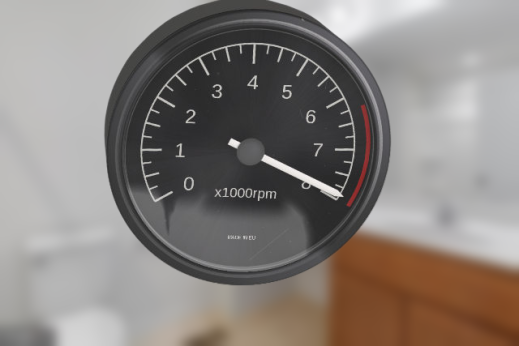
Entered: 7875 rpm
